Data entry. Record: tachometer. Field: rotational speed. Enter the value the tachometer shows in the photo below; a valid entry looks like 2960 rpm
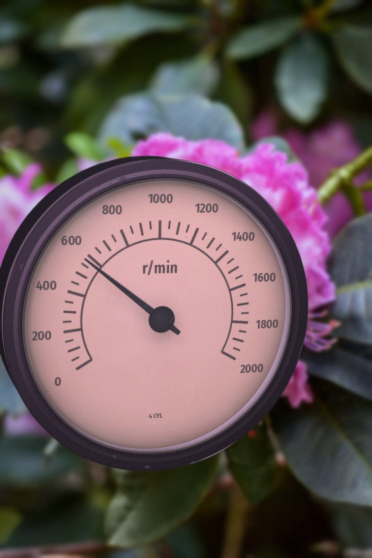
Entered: 575 rpm
